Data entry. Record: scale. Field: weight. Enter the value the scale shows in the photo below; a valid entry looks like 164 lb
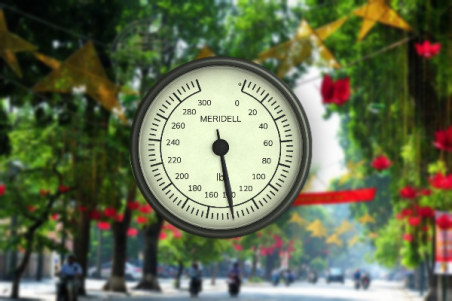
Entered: 140 lb
